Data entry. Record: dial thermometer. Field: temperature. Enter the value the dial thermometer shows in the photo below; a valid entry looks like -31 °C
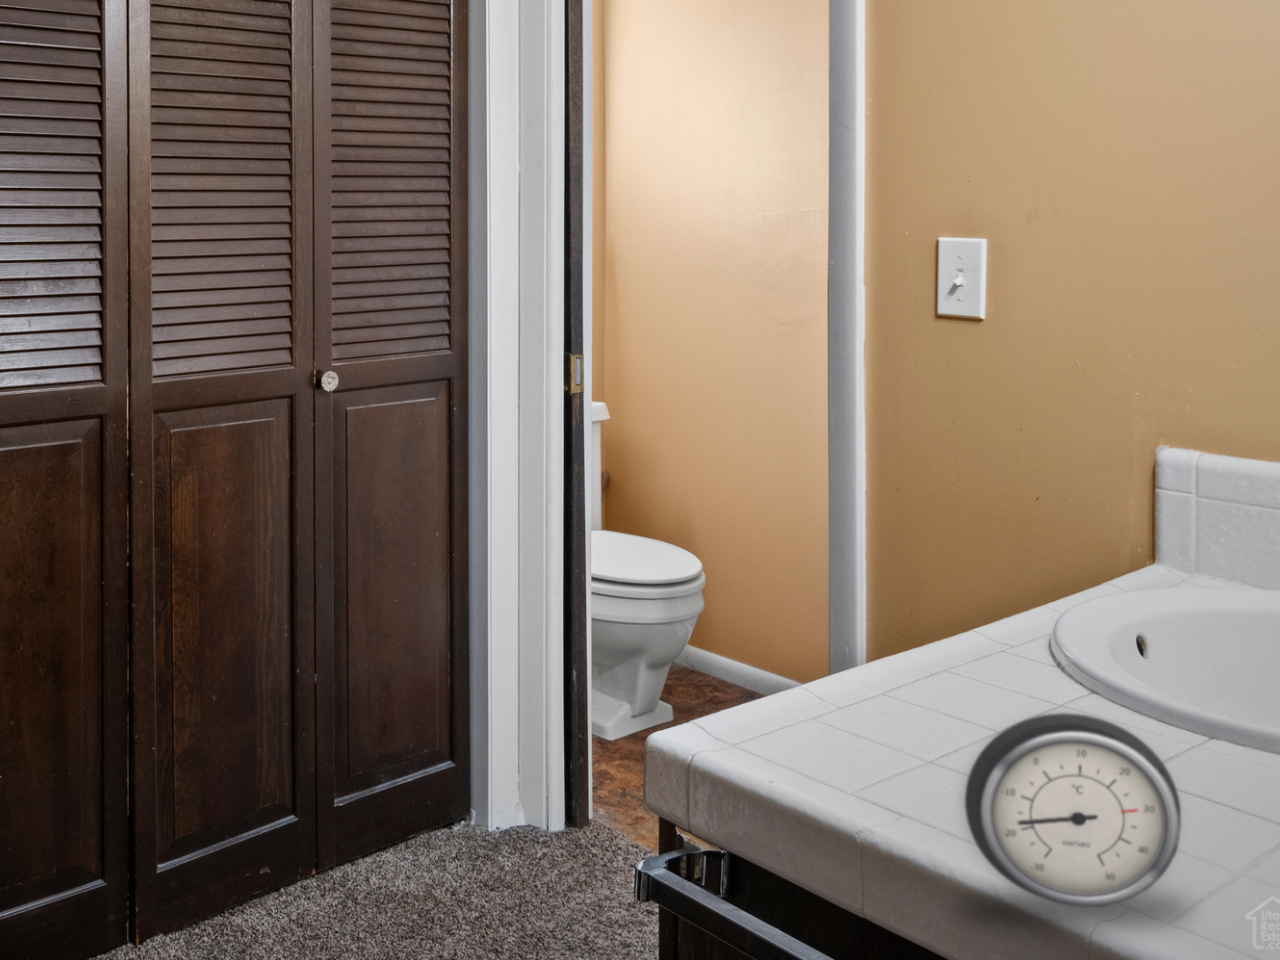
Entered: -17.5 °C
